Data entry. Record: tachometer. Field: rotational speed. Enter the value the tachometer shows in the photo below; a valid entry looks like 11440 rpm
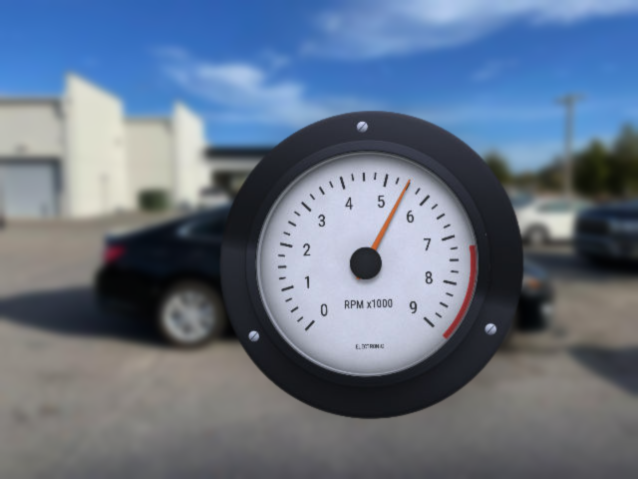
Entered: 5500 rpm
